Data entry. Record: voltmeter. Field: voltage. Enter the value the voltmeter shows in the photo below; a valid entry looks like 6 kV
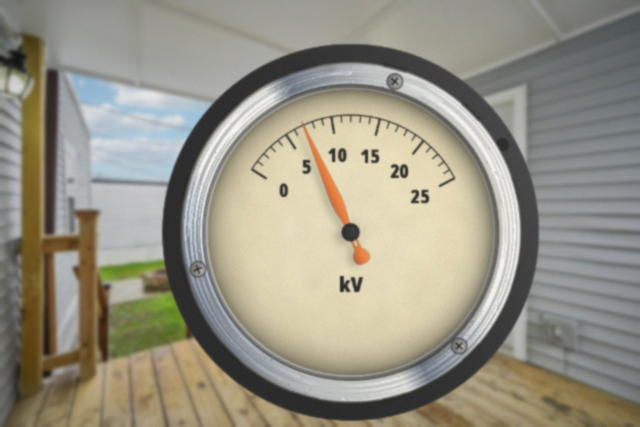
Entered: 7 kV
